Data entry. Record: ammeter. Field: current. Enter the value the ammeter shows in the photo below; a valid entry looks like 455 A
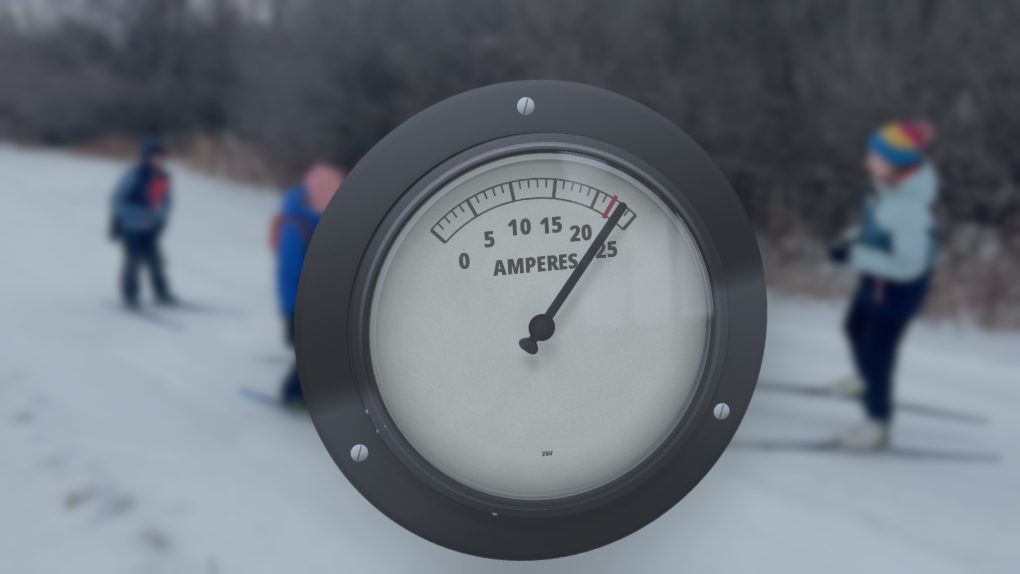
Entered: 23 A
